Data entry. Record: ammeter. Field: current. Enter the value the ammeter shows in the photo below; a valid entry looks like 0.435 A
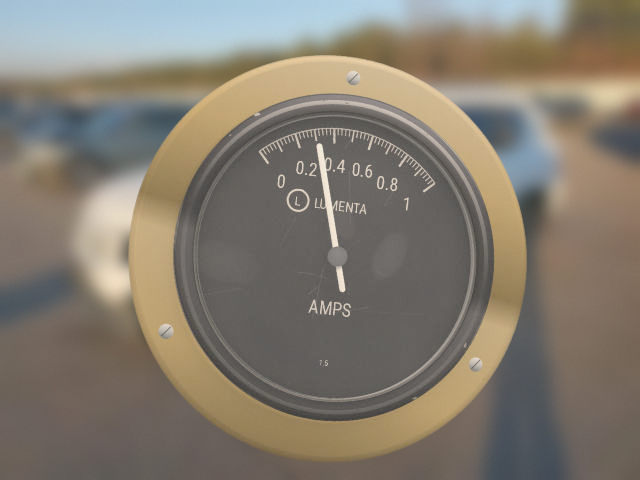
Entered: 0.3 A
